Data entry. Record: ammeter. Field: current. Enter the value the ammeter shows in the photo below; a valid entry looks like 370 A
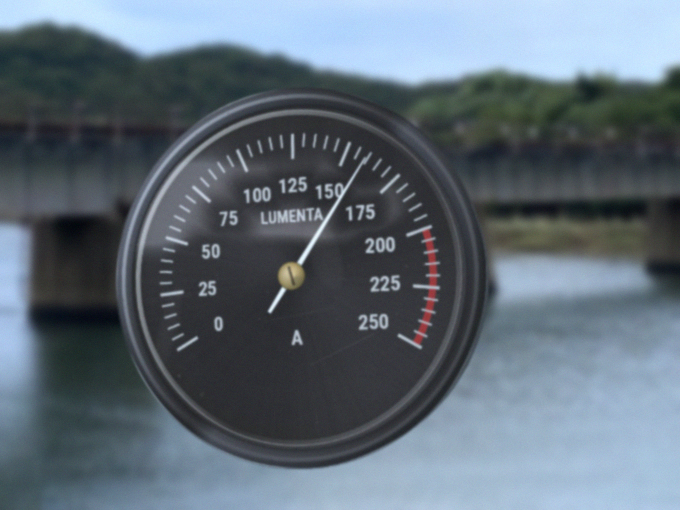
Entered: 160 A
